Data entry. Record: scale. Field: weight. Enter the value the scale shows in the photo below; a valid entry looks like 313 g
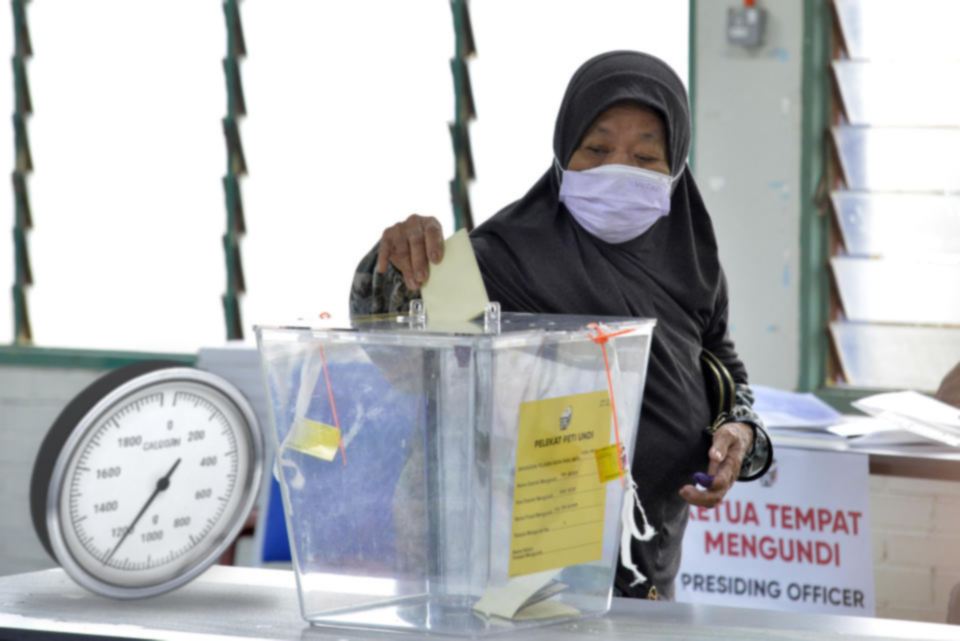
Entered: 1200 g
